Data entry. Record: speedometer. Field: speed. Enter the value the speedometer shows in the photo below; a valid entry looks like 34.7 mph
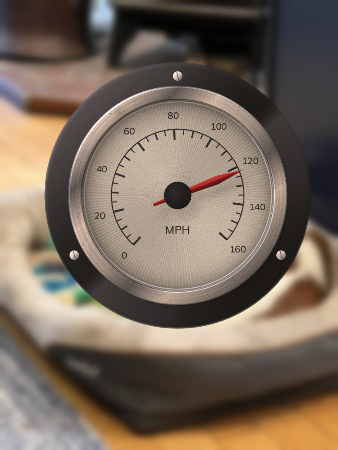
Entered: 122.5 mph
